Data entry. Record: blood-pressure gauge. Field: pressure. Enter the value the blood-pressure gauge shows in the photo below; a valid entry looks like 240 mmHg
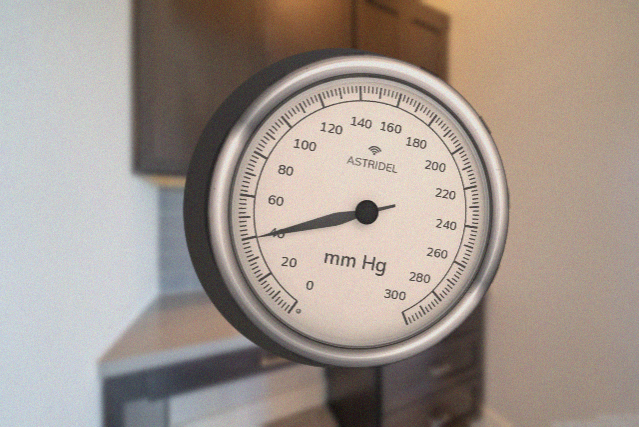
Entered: 40 mmHg
